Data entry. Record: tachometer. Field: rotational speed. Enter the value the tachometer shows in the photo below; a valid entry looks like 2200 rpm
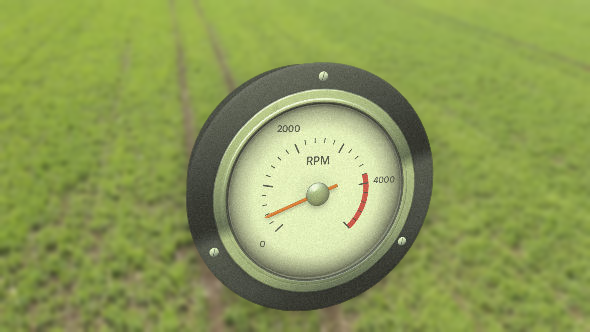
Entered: 400 rpm
